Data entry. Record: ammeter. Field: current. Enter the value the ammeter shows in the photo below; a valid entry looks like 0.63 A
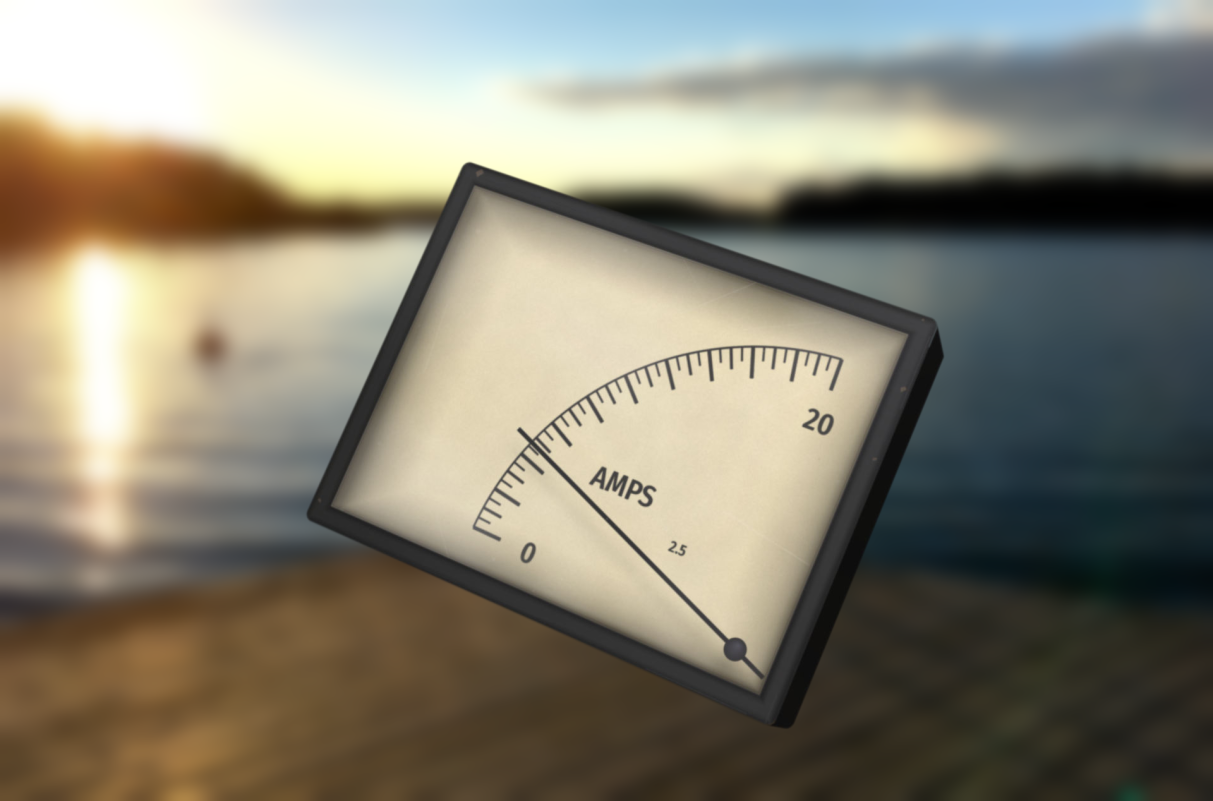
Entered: 4.75 A
